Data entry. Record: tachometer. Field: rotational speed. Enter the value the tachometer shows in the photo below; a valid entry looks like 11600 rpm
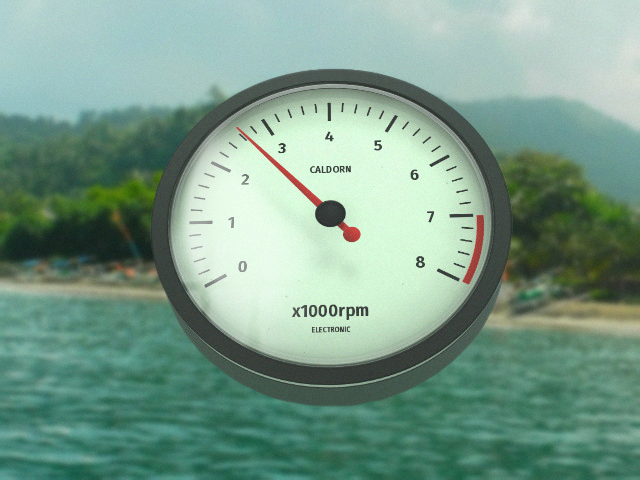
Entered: 2600 rpm
